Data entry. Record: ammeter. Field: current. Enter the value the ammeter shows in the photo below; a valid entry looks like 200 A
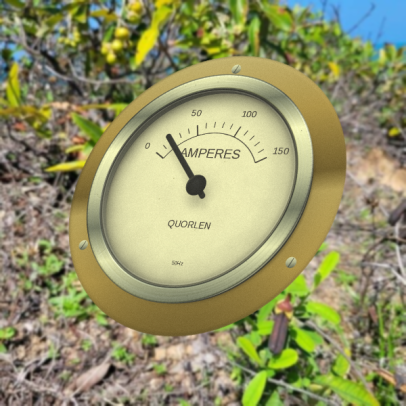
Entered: 20 A
